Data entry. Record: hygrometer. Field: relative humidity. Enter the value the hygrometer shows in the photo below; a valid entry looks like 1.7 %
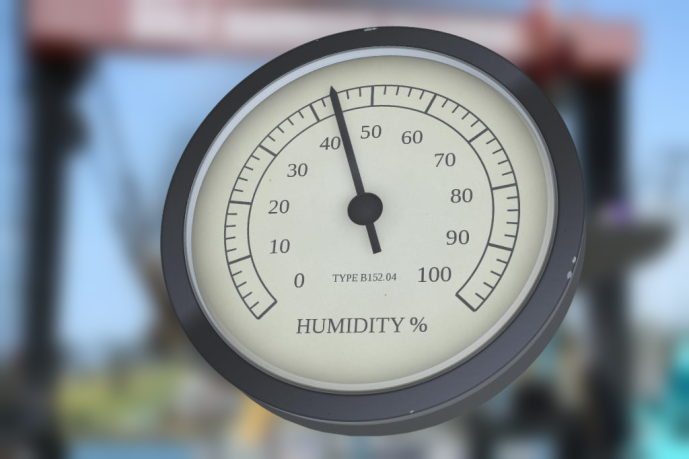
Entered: 44 %
